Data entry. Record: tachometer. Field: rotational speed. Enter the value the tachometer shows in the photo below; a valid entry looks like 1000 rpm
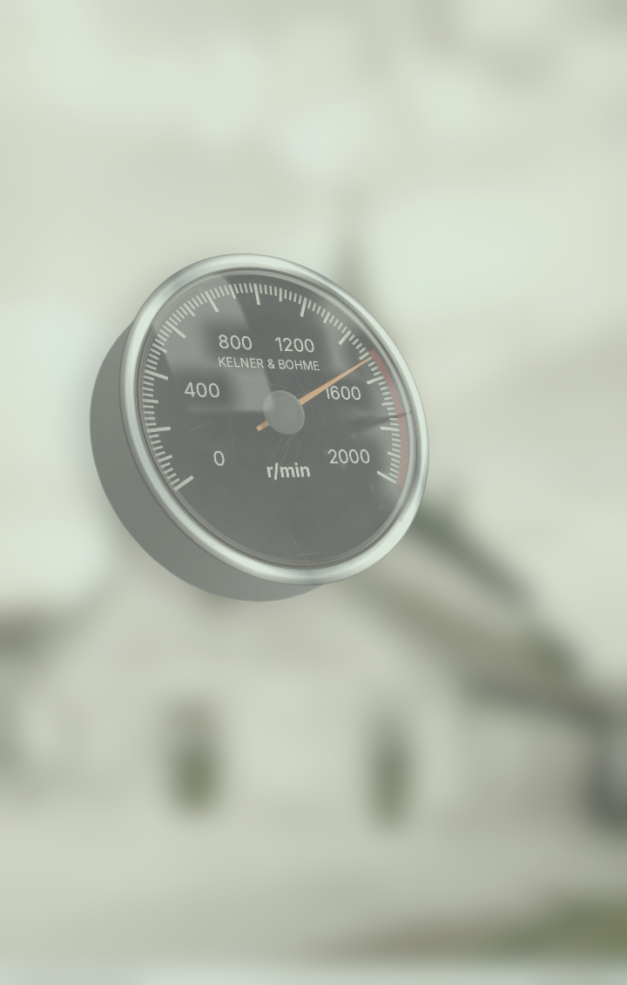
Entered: 1520 rpm
